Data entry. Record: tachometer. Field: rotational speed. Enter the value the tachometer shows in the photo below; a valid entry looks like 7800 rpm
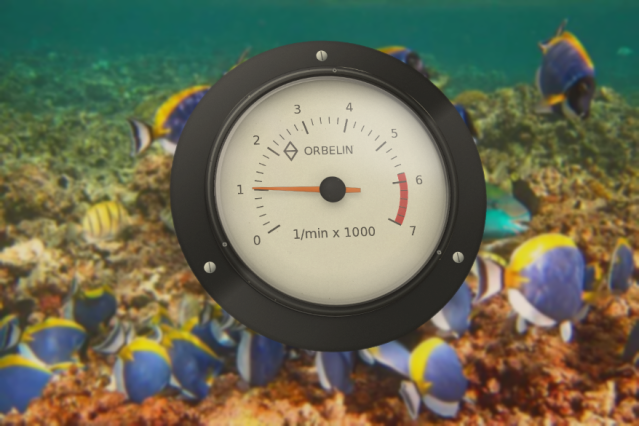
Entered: 1000 rpm
